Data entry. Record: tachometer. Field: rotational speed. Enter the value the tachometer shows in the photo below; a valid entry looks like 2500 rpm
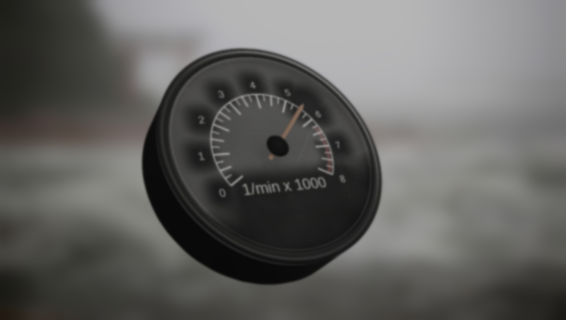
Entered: 5500 rpm
